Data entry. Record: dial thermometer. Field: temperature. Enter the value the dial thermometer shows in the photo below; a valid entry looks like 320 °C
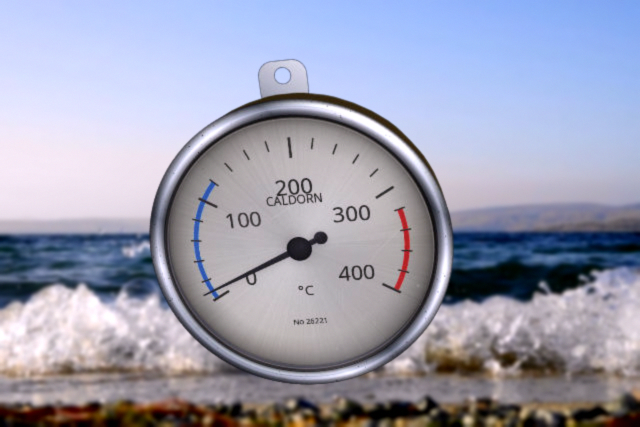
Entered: 10 °C
